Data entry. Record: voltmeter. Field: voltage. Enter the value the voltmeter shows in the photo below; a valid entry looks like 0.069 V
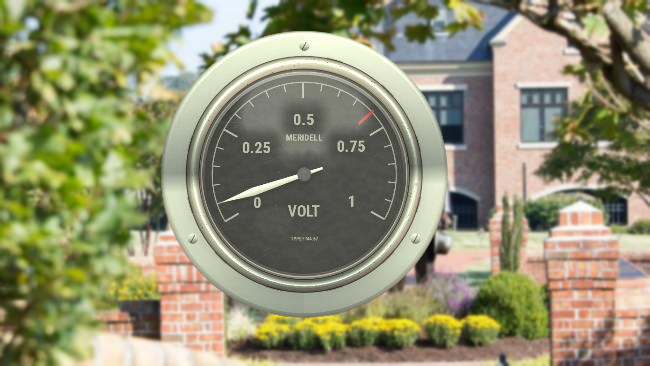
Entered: 0.05 V
